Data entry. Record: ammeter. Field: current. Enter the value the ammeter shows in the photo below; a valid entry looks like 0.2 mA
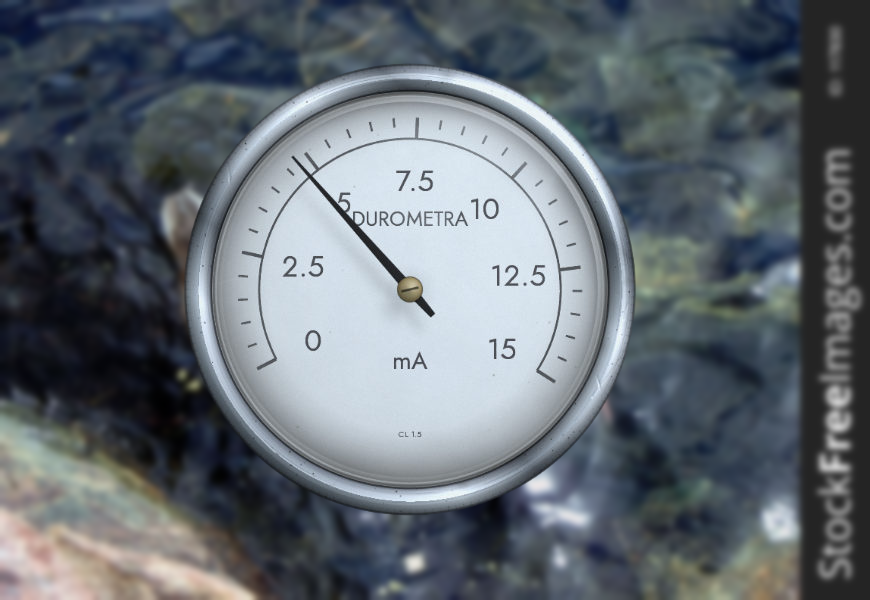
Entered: 4.75 mA
